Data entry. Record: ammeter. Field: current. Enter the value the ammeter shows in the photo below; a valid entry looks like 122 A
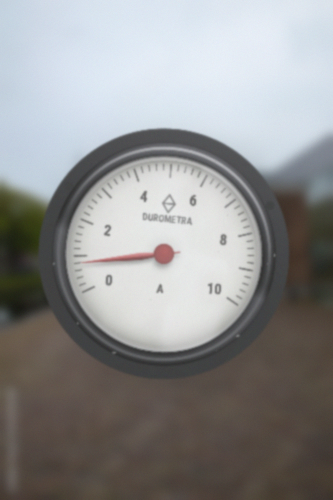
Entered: 0.8 A
